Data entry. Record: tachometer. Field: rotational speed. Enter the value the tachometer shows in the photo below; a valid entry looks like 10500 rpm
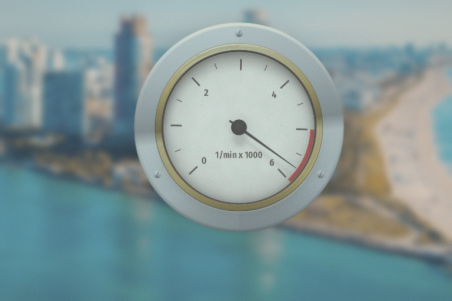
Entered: 5750 rpm
